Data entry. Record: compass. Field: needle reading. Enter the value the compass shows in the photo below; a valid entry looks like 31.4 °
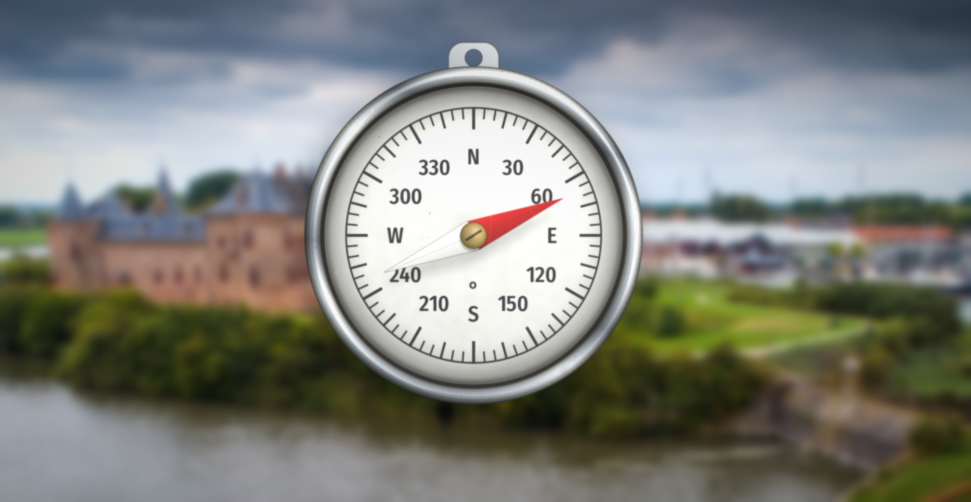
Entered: 67.5 °
